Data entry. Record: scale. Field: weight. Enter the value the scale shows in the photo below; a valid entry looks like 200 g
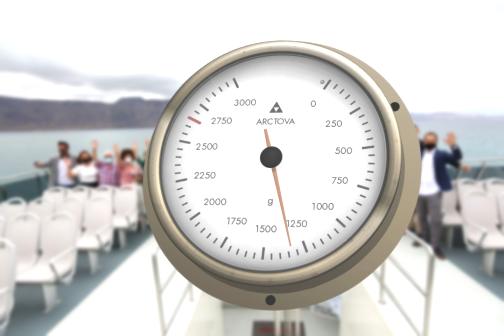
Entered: 1325 g
